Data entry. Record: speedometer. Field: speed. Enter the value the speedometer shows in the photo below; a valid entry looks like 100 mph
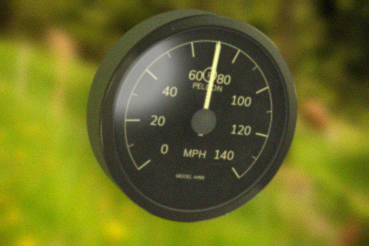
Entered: 70 mph
